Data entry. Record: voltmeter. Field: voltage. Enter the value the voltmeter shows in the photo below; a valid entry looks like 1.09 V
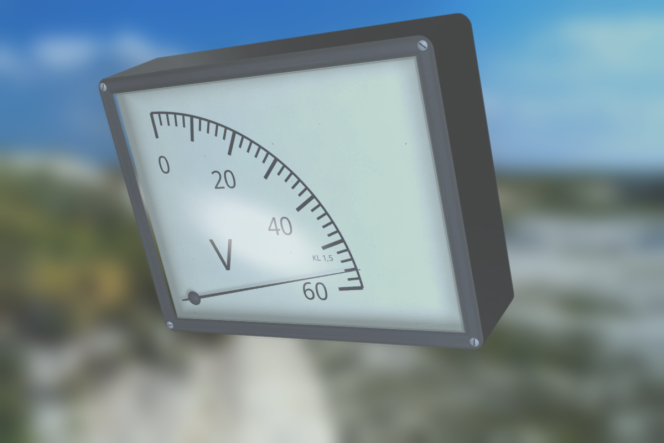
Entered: 56 V
